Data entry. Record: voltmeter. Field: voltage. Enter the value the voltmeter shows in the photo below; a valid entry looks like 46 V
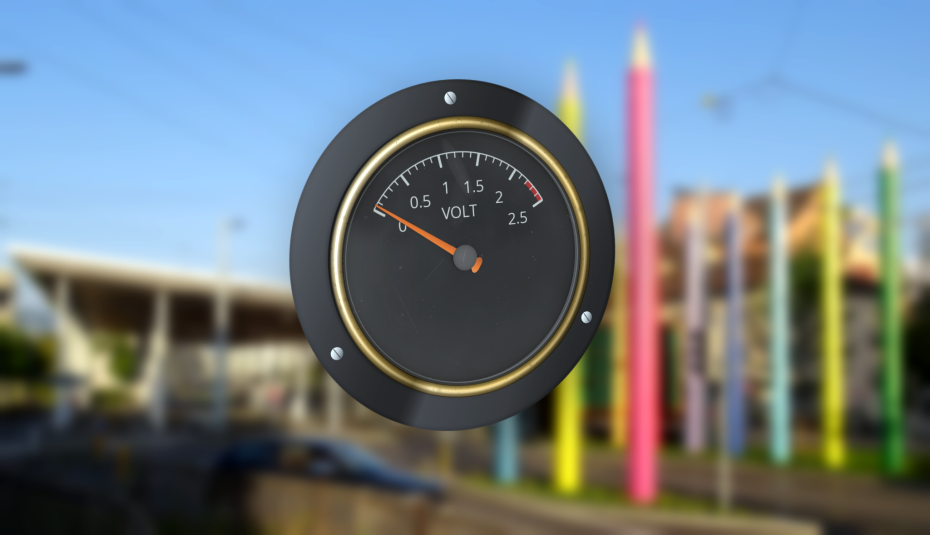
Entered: 0.05 V
